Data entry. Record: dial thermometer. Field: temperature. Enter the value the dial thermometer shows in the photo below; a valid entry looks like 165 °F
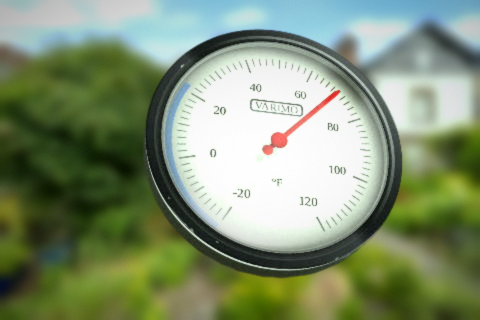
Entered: 70 °F
